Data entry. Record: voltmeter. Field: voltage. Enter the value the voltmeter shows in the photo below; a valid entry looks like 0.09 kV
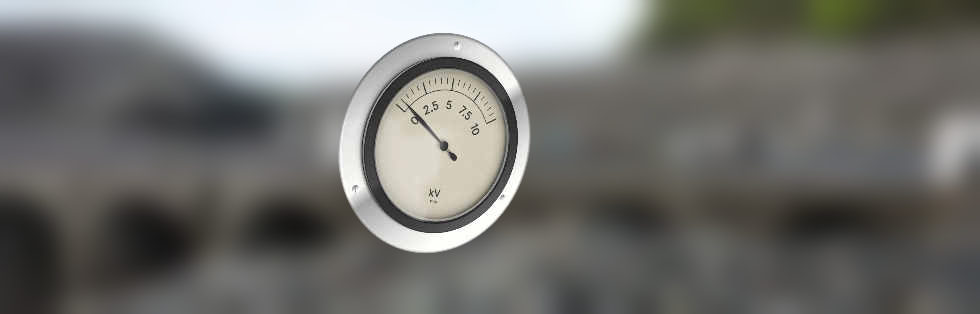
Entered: 0.5 kV
